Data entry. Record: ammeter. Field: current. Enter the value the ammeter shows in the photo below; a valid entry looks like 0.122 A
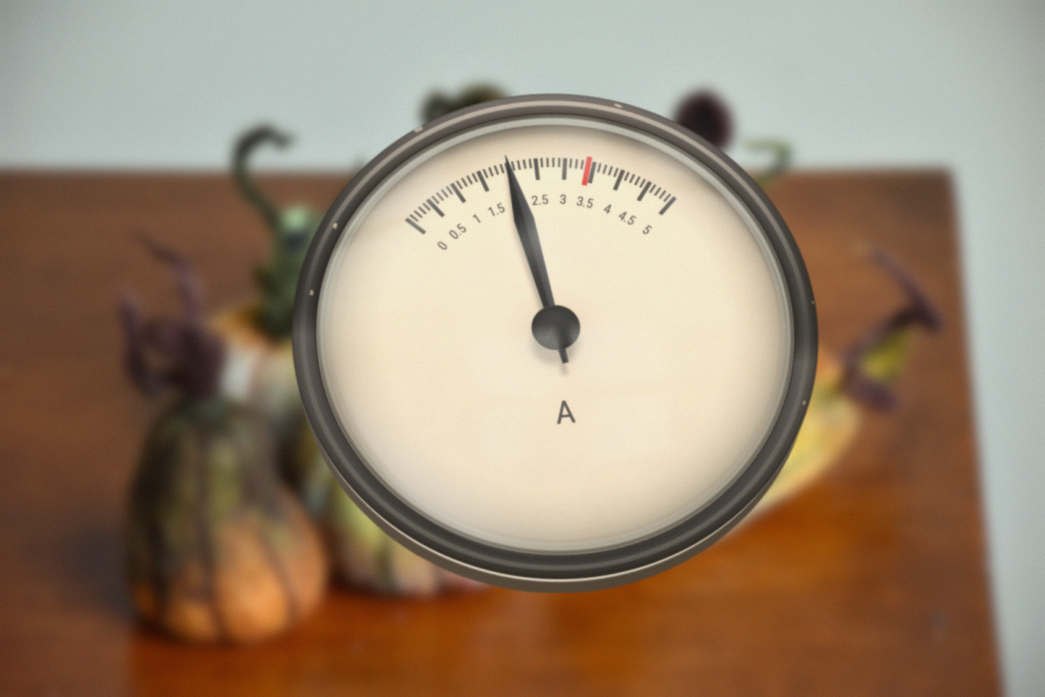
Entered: 2 A
